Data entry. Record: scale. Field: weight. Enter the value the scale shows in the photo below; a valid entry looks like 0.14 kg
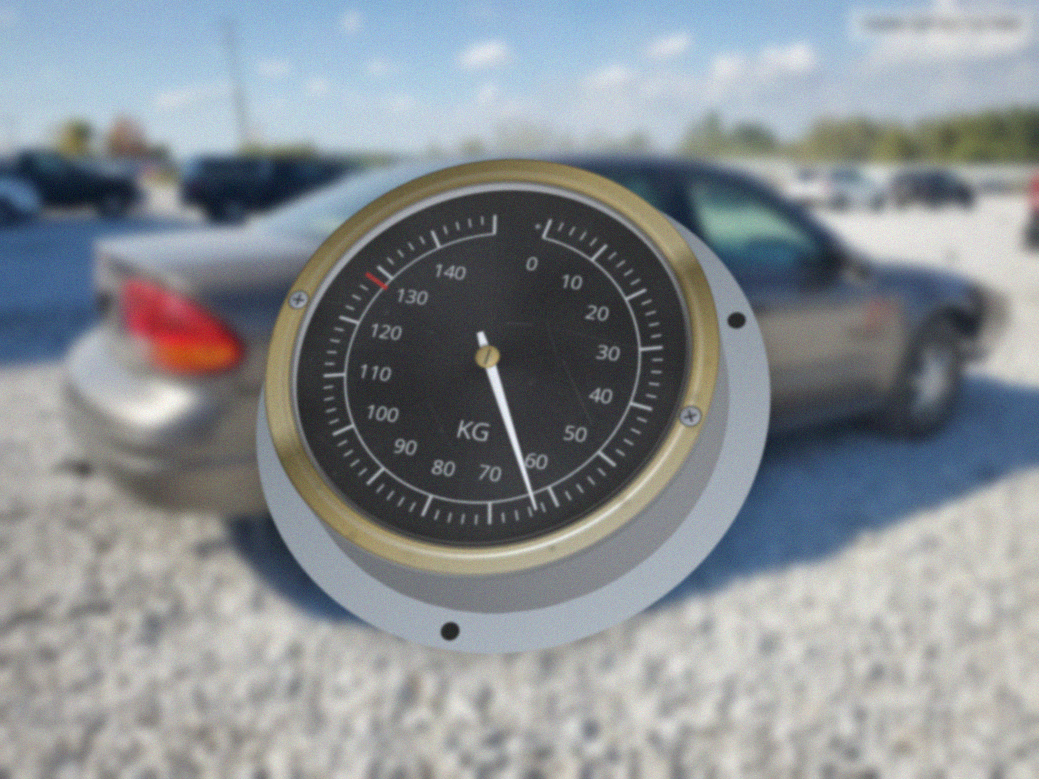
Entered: 63 kg
